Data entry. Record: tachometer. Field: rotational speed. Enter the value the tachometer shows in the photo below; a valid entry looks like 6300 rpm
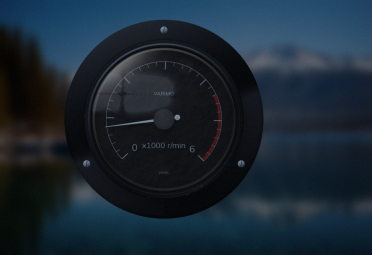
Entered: 800 rpm
